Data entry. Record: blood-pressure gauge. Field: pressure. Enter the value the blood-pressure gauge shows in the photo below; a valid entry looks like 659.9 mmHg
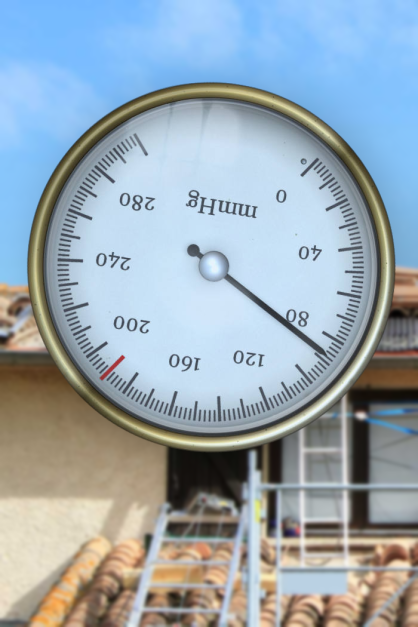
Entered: 88 mmHg
